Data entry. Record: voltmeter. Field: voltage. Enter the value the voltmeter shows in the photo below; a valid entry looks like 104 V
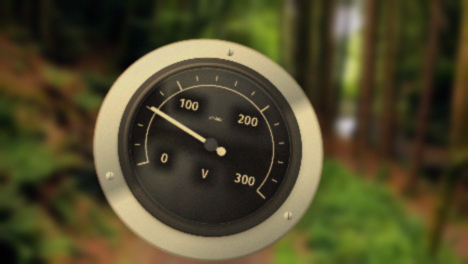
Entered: 60 V
